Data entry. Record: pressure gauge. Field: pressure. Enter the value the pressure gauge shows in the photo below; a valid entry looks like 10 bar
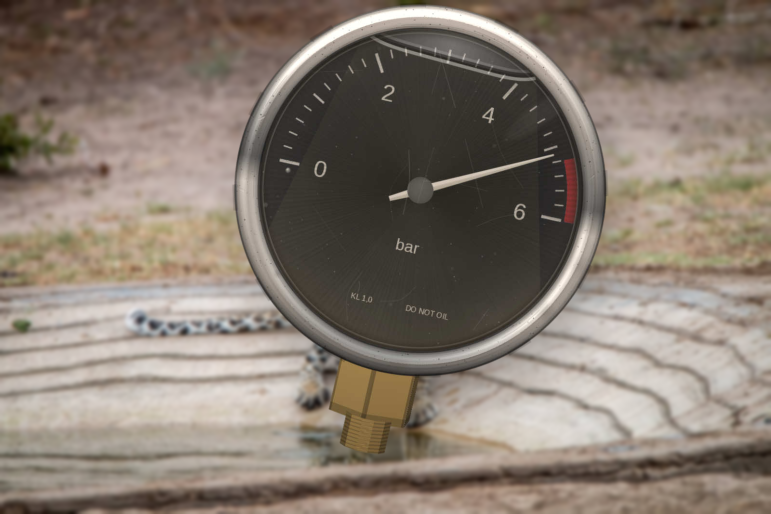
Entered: 5.1 bar
